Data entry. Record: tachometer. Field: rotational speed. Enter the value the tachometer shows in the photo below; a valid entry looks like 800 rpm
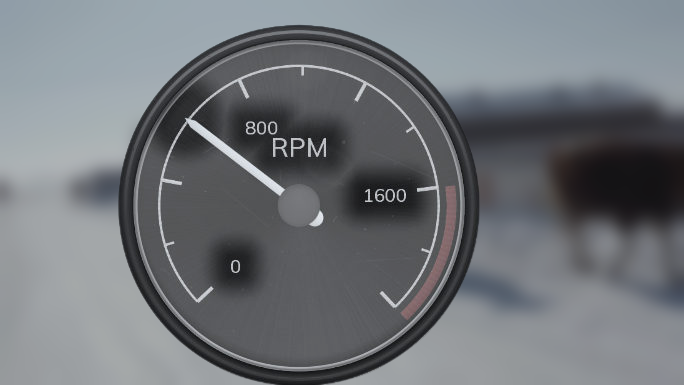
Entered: 600 rpm
